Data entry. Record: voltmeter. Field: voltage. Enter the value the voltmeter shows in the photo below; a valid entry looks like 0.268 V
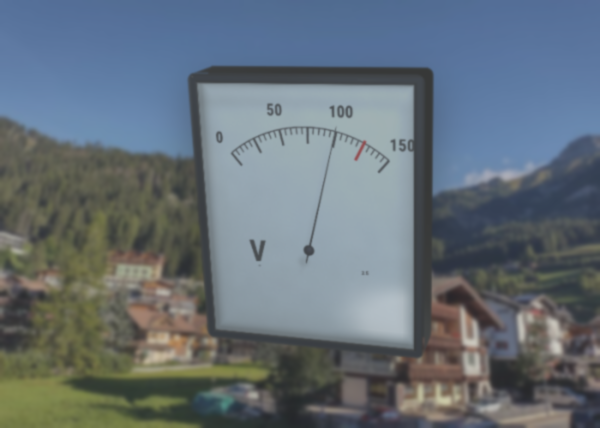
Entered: 100 V
